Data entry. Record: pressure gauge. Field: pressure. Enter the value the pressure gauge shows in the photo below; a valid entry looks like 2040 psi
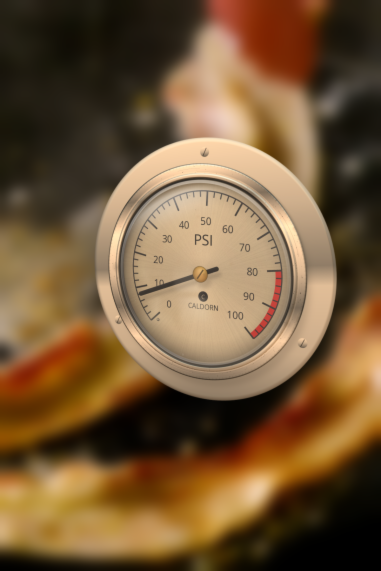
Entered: 8 psi
